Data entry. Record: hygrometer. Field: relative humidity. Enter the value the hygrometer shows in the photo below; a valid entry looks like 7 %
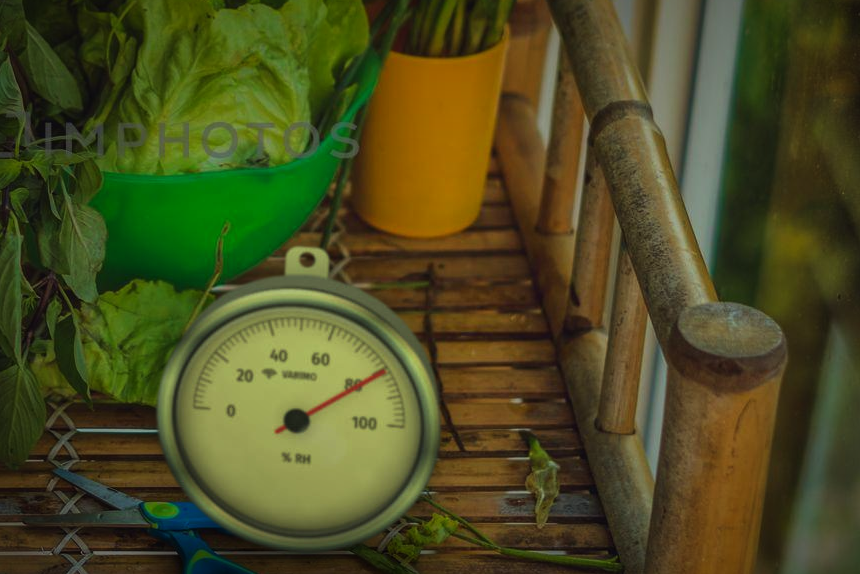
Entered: 80 %
